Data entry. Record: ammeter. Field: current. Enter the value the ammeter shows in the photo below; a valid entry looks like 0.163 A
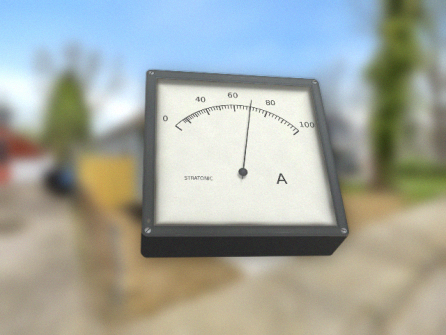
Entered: 70 A
